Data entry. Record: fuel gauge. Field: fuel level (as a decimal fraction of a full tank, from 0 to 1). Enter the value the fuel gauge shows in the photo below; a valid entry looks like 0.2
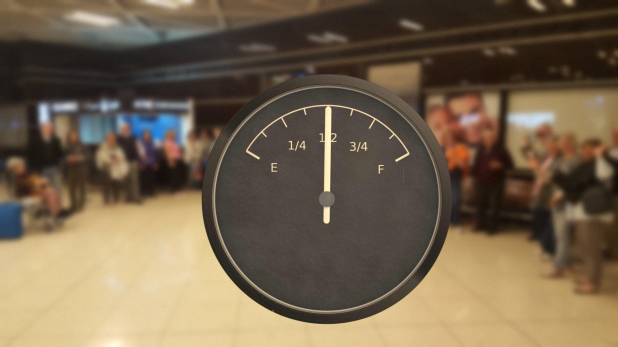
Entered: 0.5
